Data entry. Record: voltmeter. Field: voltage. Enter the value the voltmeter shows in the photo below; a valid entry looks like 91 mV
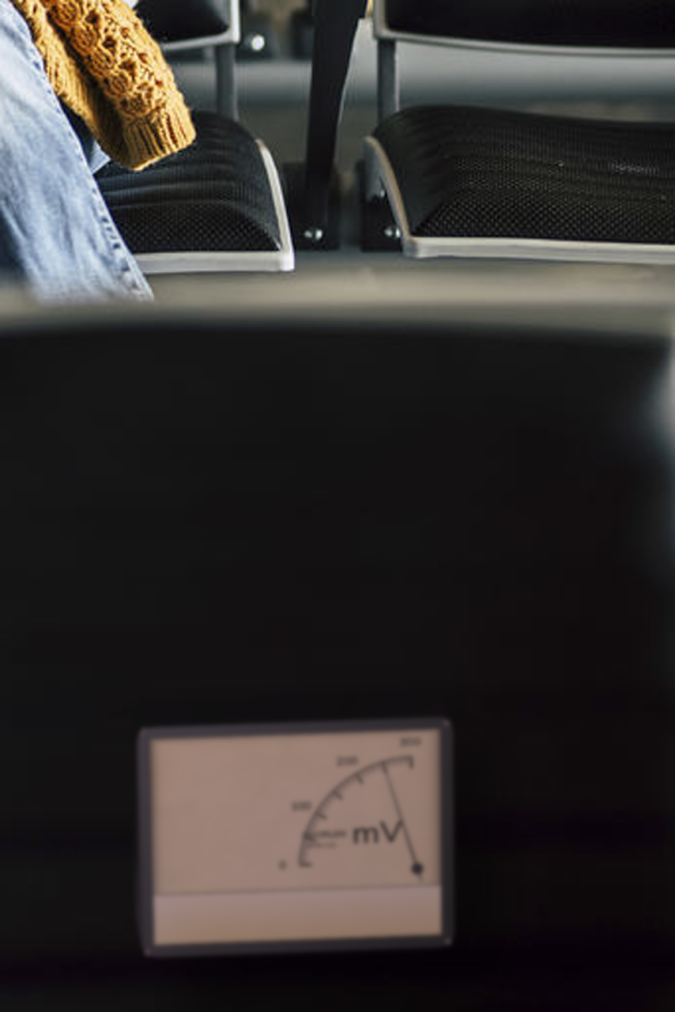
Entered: 250 mV
